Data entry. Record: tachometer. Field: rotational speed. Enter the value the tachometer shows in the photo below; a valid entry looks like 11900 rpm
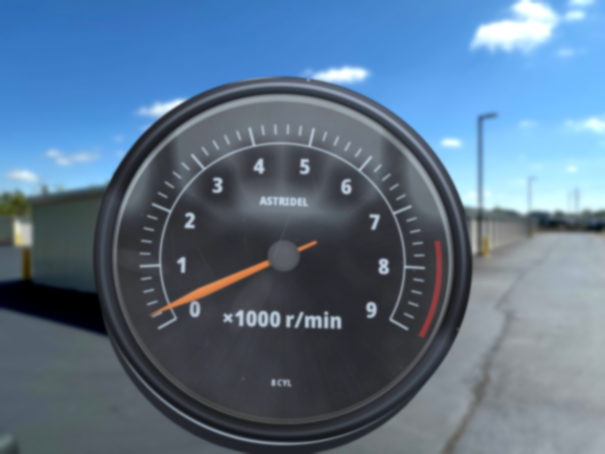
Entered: 200 rpm
